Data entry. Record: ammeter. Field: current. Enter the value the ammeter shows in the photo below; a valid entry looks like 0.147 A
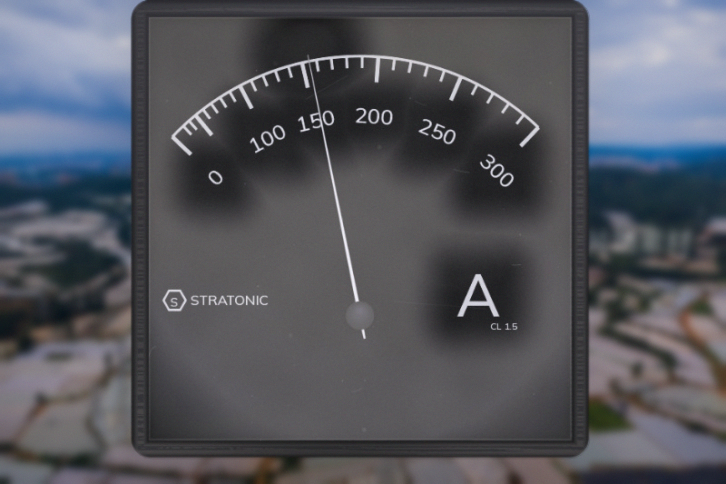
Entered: 155 A
